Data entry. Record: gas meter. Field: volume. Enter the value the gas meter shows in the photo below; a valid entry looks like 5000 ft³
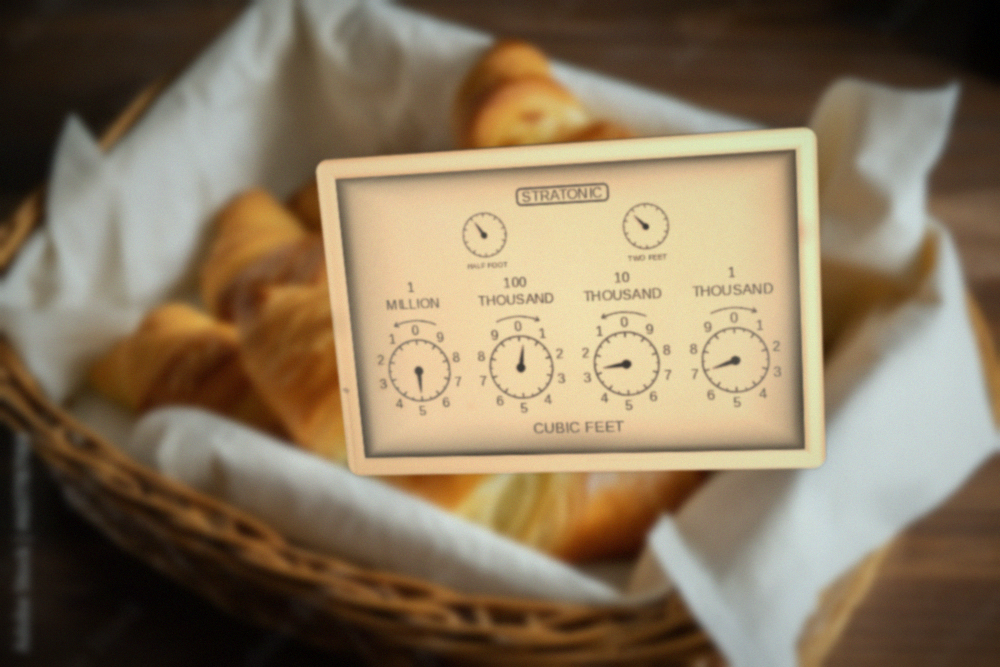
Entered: 502700 ft³
